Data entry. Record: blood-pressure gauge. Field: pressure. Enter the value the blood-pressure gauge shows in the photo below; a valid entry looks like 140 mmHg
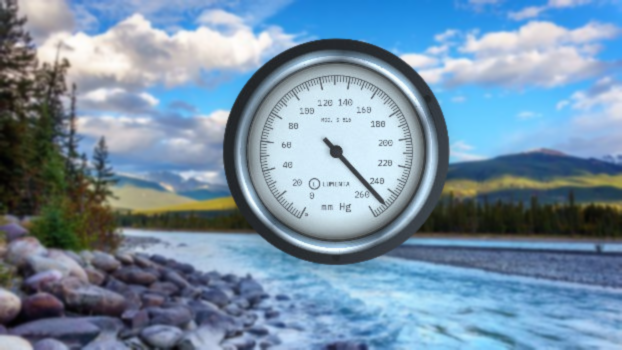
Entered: 250 mmHg
